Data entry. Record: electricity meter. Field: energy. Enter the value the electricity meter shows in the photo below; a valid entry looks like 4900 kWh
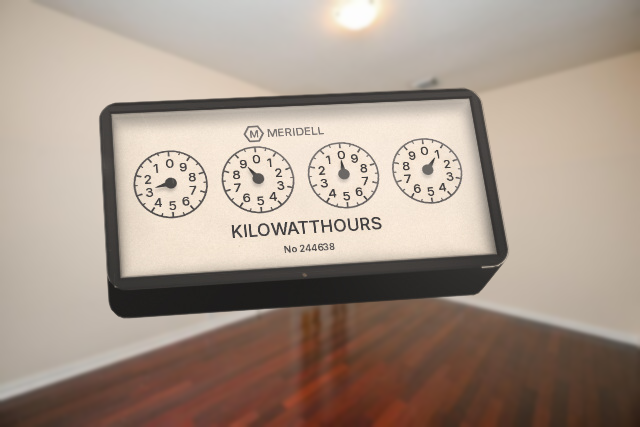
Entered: 2901 kWh
